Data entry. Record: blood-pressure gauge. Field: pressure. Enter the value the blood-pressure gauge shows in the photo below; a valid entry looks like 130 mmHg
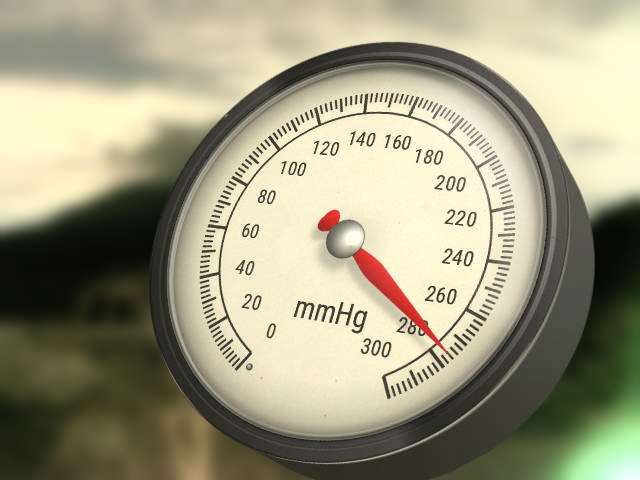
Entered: 276 mmHg
